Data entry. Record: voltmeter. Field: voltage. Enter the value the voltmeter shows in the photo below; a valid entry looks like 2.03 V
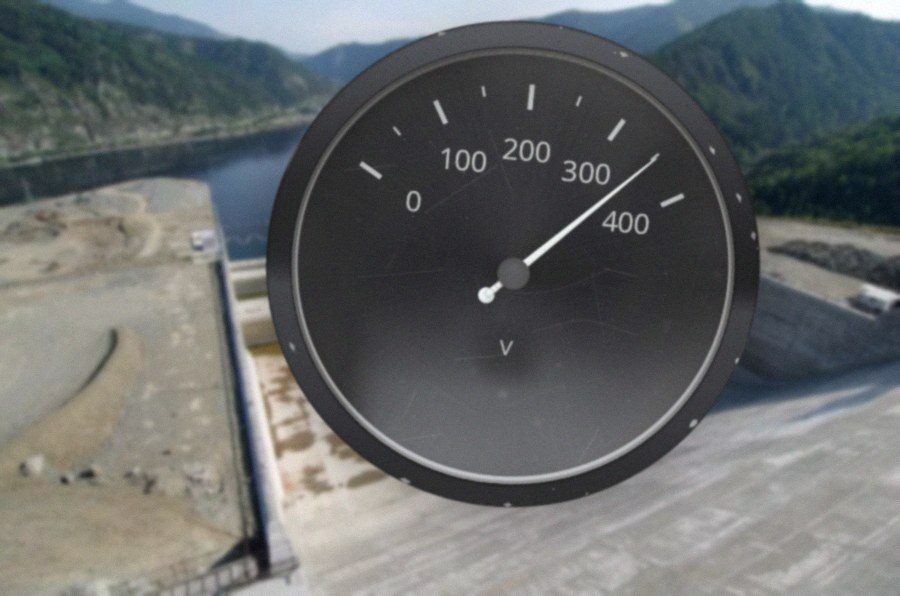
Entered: 350 V
